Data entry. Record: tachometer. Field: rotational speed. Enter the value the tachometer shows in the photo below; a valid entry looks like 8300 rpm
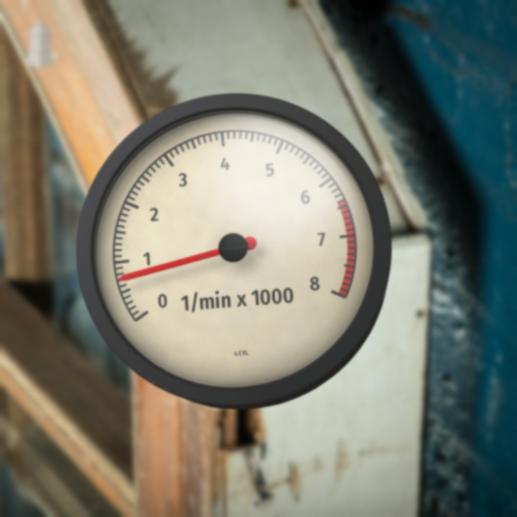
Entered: 700 rpm
